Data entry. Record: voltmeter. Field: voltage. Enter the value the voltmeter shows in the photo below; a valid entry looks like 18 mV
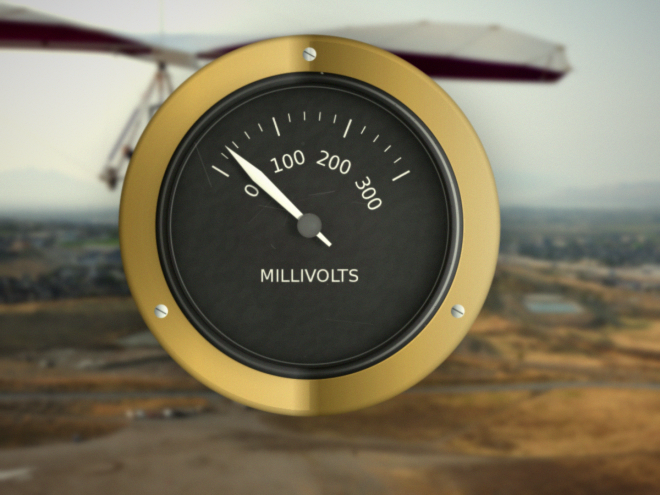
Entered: 30 mV
